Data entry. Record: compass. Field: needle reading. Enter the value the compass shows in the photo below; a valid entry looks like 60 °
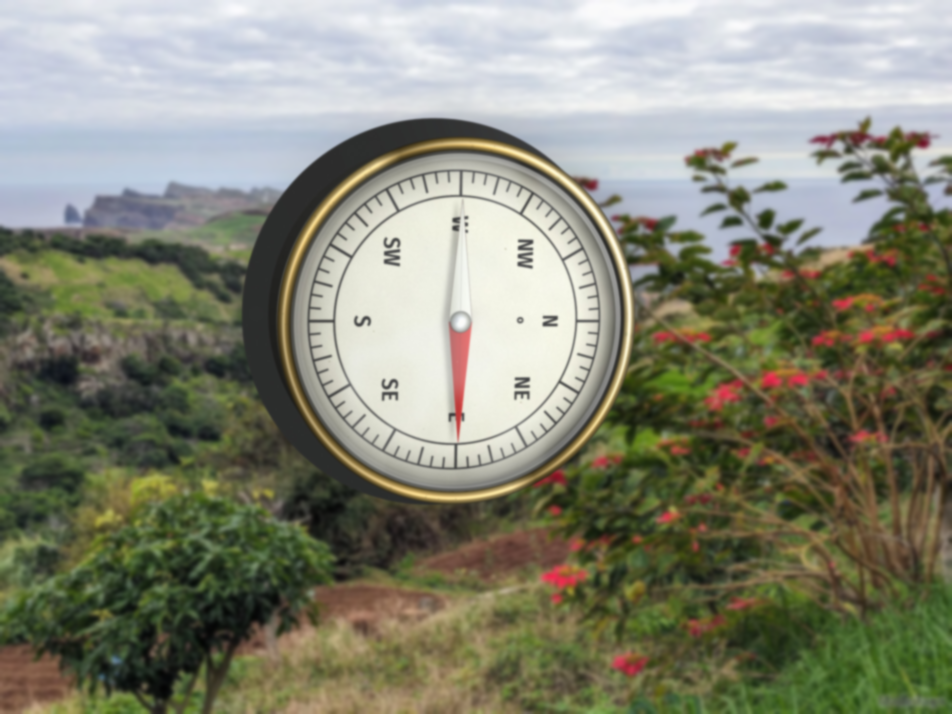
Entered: 90 °
